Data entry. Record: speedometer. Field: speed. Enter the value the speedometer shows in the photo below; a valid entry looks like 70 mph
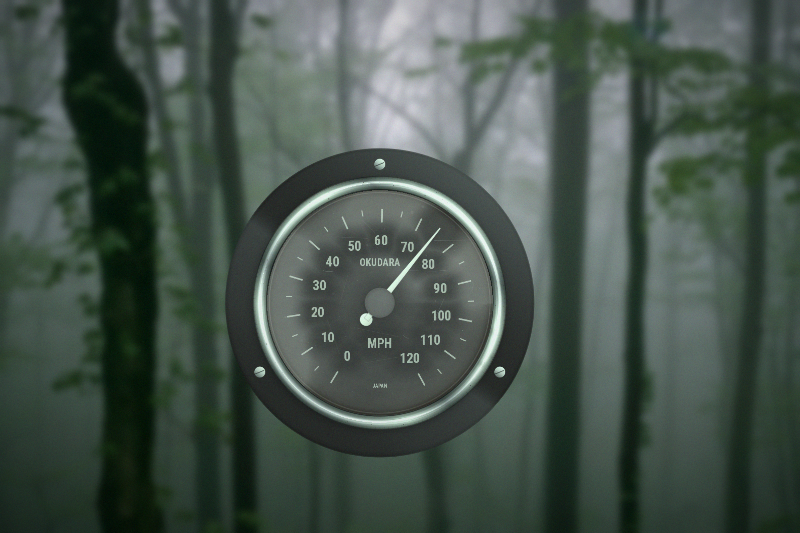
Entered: 75 mph
